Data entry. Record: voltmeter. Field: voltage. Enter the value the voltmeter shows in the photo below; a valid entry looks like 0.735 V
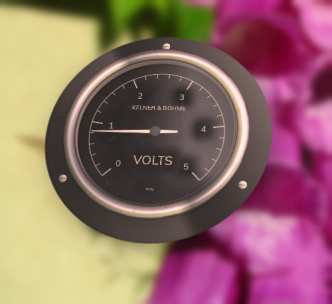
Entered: 0.8 V
